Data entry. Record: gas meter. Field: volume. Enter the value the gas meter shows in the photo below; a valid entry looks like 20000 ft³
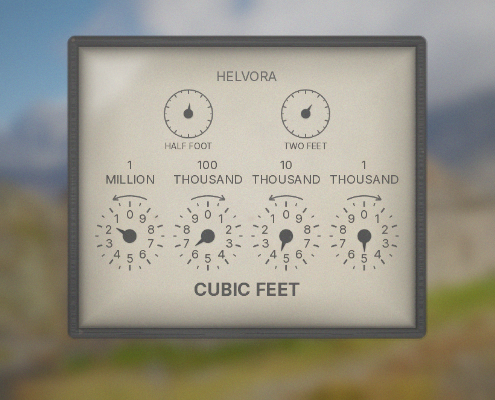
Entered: 164500 ft³
